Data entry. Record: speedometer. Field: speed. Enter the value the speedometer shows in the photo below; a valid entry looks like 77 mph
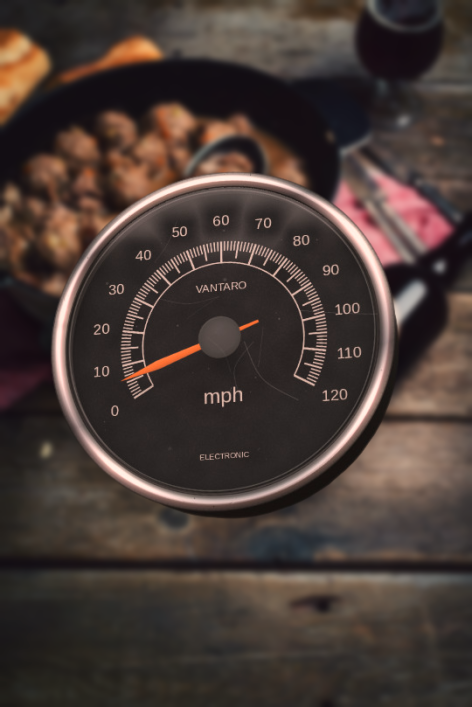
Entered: 5 mph
